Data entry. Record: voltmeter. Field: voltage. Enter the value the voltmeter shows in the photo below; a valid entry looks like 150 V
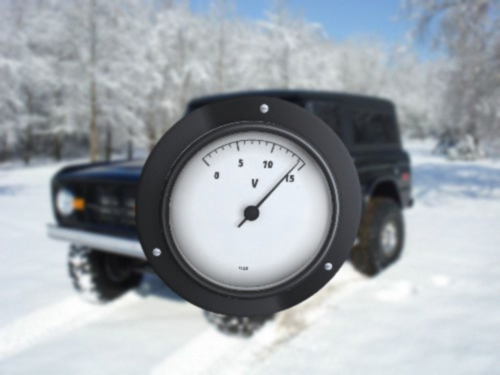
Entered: 14 V
